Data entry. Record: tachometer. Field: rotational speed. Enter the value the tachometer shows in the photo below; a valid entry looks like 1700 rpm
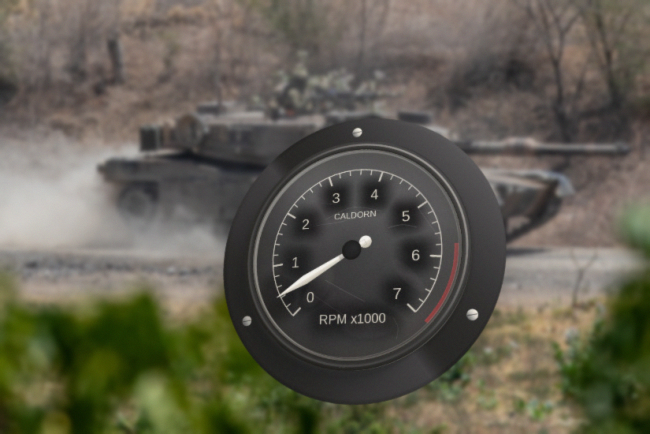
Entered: 400 rpm
